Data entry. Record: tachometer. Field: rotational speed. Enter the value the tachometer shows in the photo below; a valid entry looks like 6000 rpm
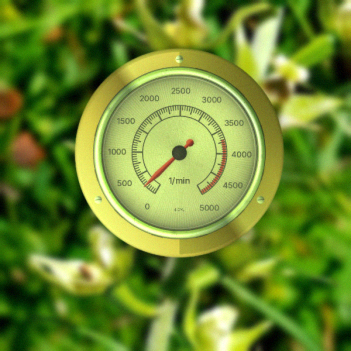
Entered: 250 rpm
